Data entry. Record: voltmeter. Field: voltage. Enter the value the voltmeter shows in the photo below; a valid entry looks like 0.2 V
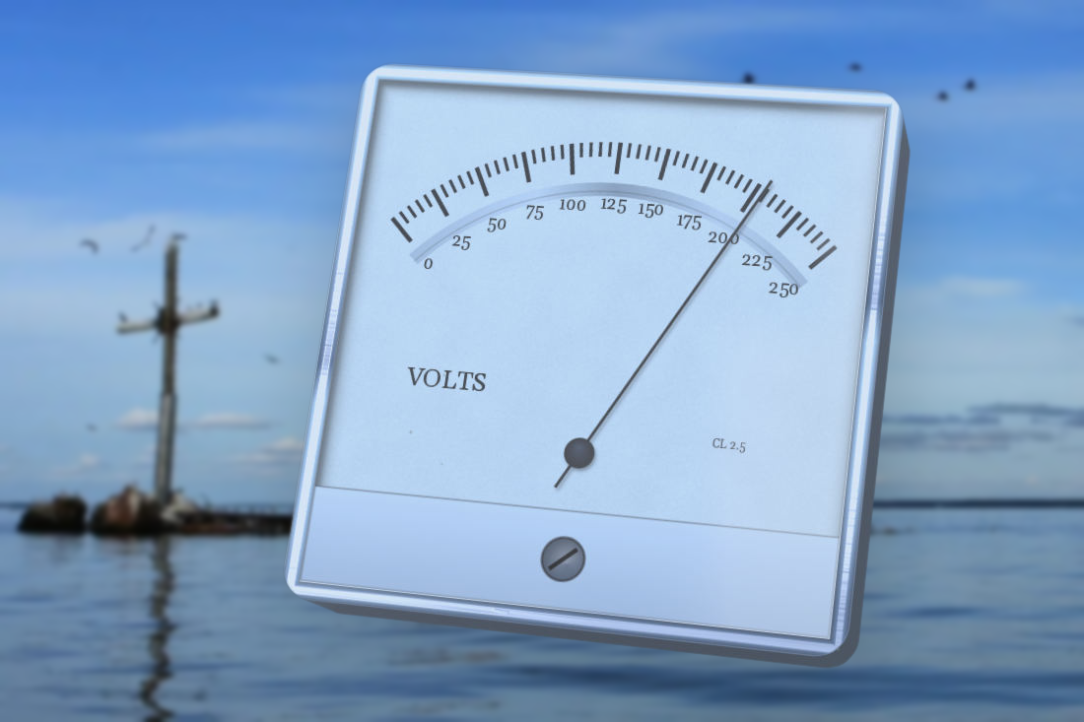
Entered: 205 V
